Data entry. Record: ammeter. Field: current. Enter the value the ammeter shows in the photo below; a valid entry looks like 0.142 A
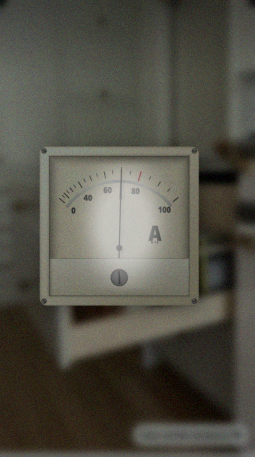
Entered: 70 A
